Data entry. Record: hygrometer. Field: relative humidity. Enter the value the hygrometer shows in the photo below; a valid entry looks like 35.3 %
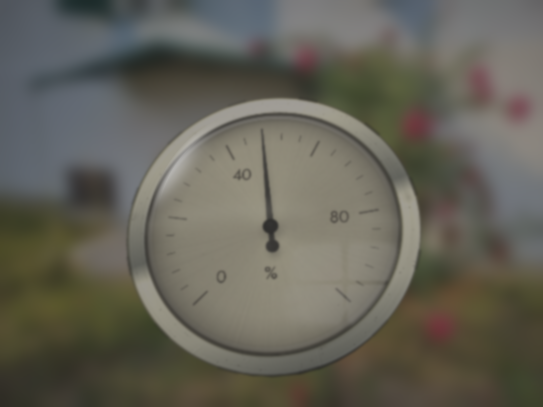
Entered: 48 %
